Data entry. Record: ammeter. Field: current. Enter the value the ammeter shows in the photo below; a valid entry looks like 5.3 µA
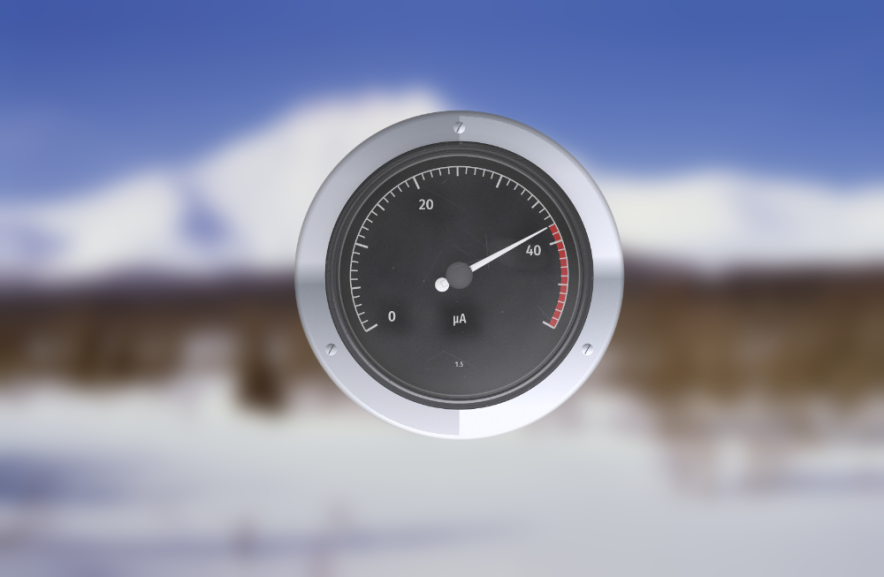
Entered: 38 µA
